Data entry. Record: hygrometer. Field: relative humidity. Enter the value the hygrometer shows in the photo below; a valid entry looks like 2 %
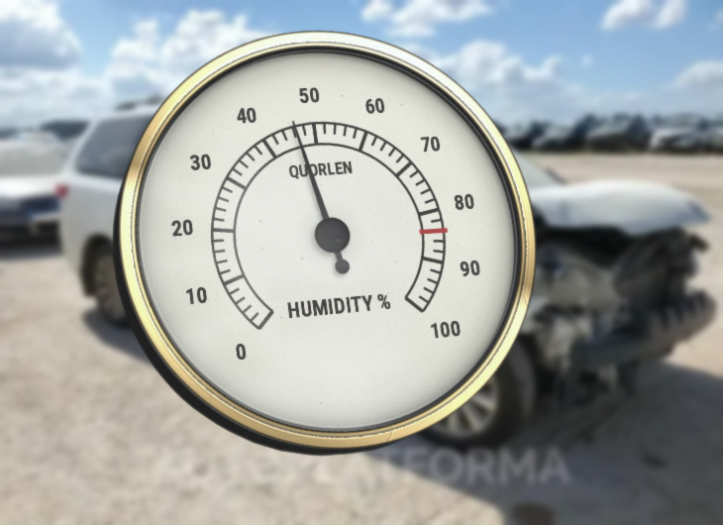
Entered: 46 %
